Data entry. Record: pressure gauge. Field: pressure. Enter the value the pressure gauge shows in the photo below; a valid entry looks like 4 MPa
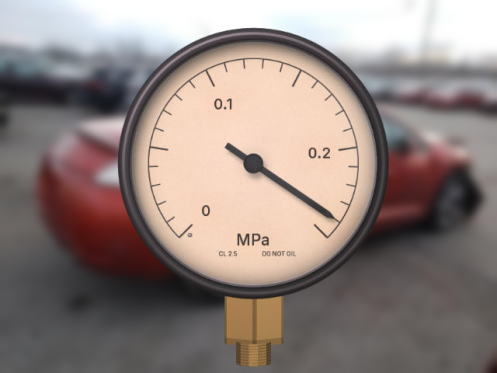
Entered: 0.24 MPa
